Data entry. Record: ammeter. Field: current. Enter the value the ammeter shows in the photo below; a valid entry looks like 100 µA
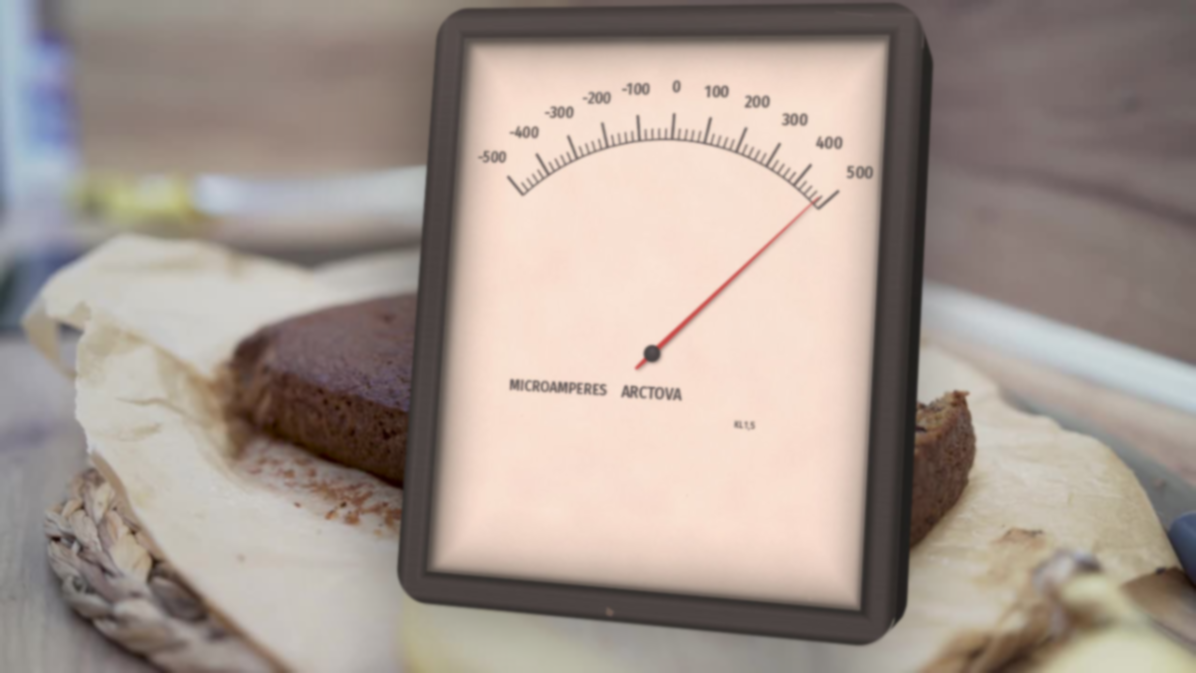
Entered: 480 µA
